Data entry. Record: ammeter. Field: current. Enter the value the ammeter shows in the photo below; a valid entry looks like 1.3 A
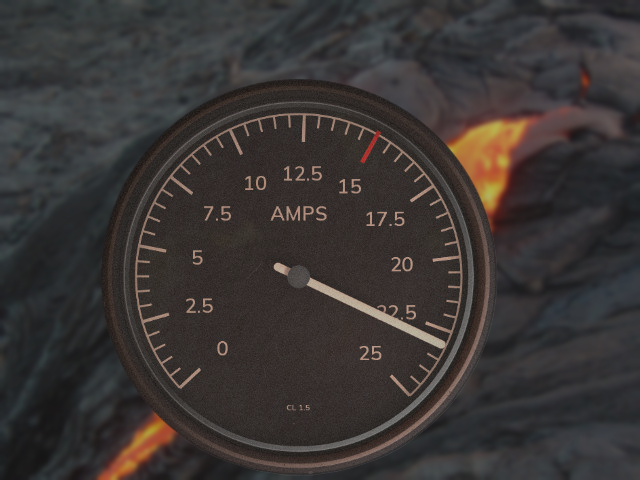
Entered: 23 A
